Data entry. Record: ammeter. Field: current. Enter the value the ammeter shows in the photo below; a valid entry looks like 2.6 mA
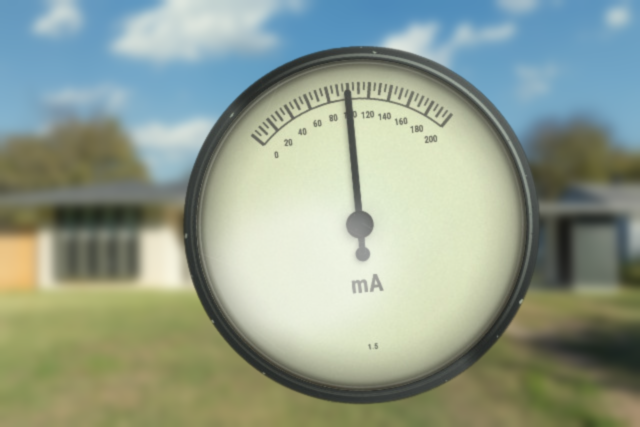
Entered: 100 mA
